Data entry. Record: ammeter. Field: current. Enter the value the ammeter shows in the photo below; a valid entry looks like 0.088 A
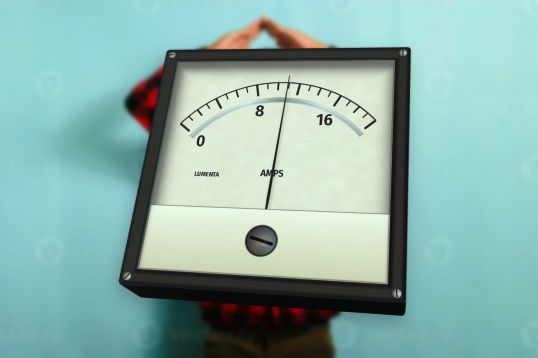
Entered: 11 A
